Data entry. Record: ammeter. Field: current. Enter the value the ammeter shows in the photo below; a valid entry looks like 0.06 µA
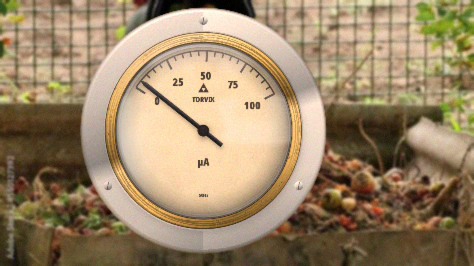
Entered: 5 µA
